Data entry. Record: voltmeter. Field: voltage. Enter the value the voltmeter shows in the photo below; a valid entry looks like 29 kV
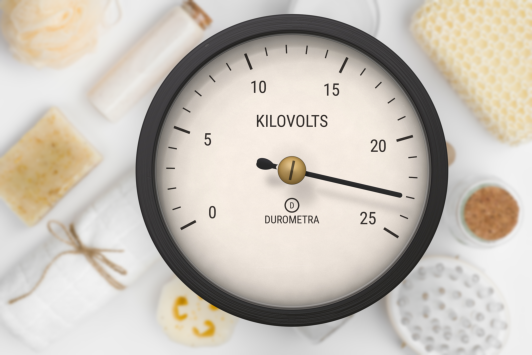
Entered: 23 kV
